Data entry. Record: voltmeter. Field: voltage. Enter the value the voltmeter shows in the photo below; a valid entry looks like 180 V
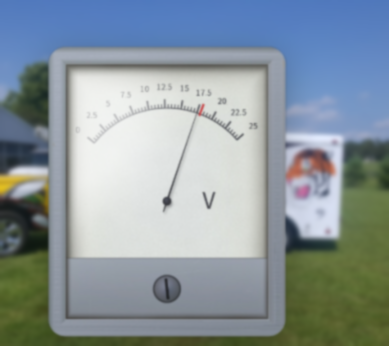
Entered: 17.5 V
